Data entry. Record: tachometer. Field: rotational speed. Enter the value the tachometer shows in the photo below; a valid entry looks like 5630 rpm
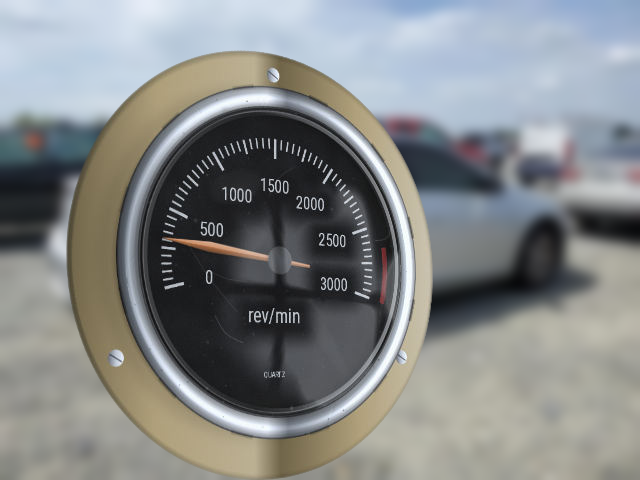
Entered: 300 rpm
